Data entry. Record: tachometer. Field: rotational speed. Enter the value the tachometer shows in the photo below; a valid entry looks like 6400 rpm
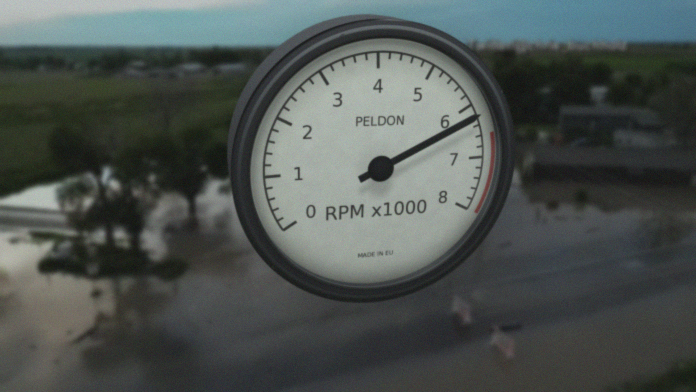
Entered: 6200 rpm
